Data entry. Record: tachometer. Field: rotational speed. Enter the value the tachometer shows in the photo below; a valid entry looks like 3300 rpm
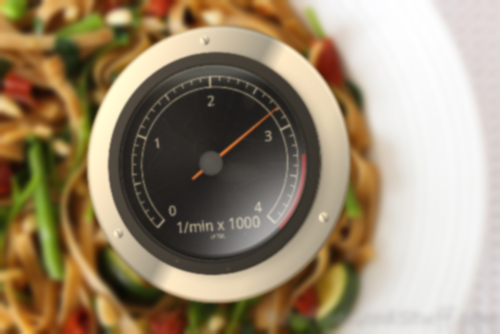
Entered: 2800 rpm
